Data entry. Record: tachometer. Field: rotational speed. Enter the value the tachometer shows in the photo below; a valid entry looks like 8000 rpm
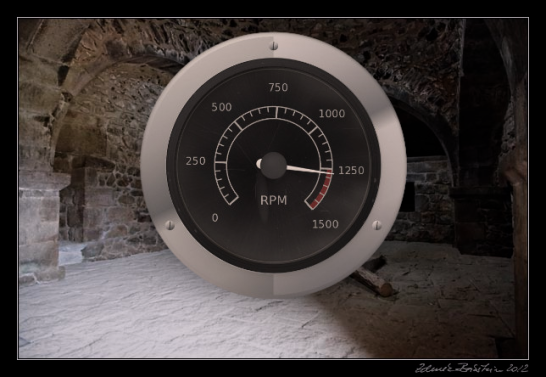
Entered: 1275 rpm
